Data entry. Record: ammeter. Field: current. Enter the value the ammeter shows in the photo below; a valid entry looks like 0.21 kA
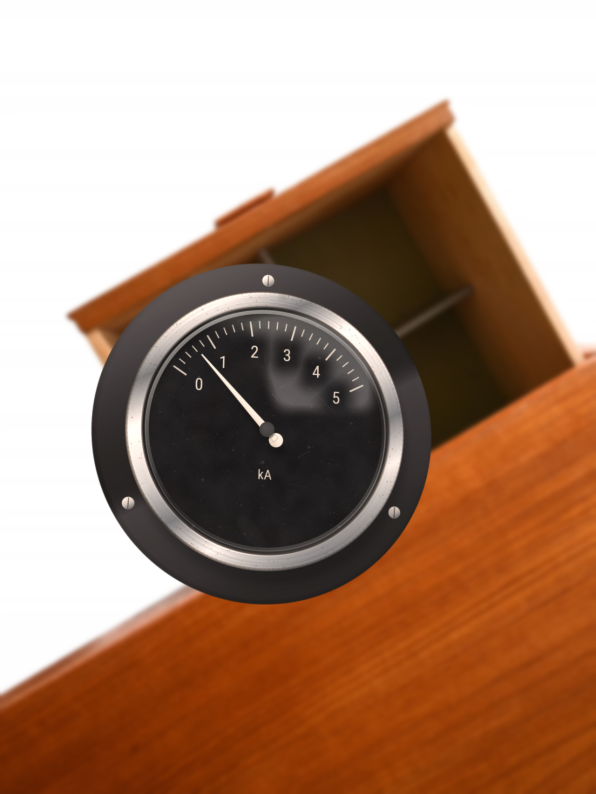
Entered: 0.6 kA
